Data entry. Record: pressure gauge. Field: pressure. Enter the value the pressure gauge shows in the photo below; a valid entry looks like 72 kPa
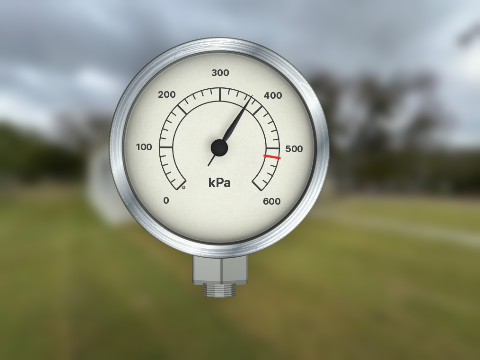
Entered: 370 kPa
